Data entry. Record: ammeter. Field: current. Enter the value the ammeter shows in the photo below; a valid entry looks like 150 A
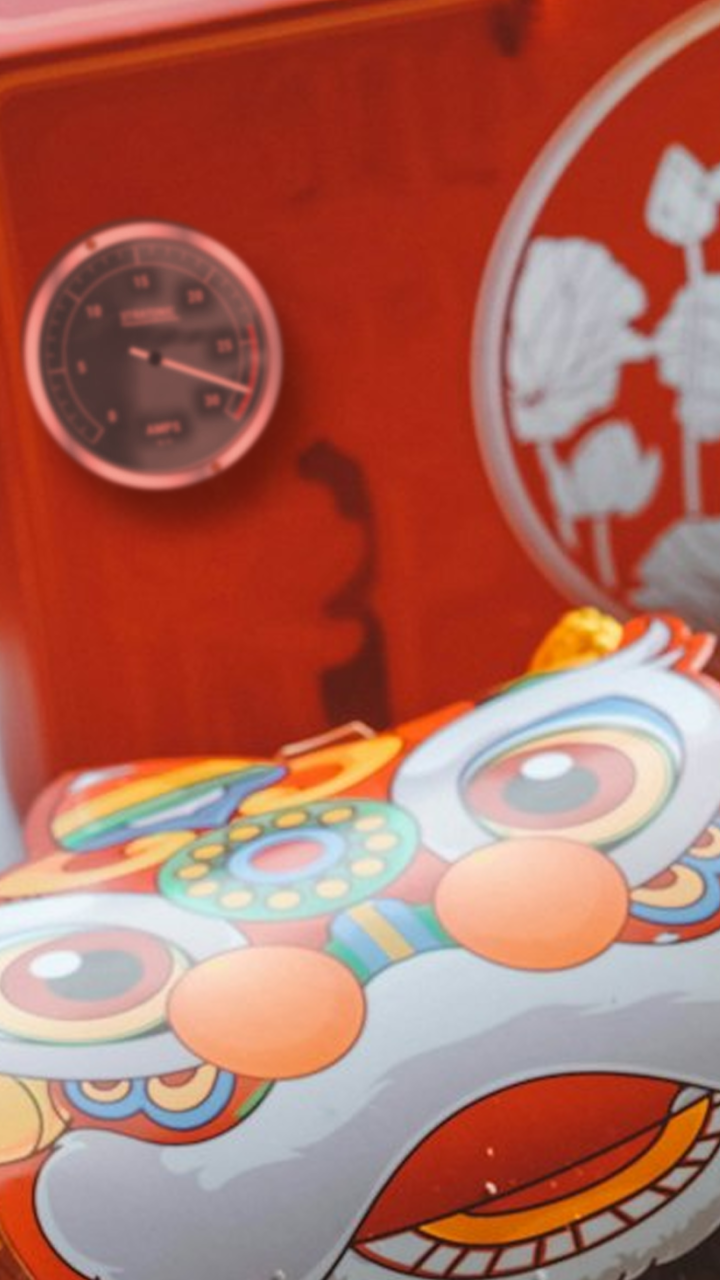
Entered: 28 A
